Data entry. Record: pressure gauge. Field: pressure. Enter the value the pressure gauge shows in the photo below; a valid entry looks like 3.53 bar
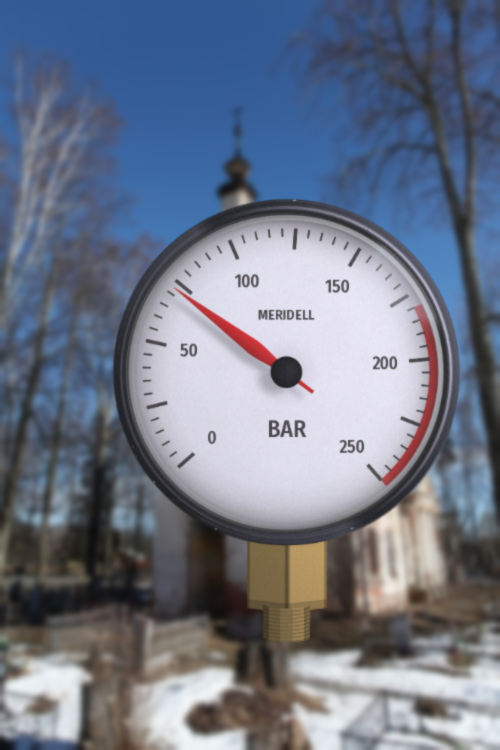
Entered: 72.5 bar
